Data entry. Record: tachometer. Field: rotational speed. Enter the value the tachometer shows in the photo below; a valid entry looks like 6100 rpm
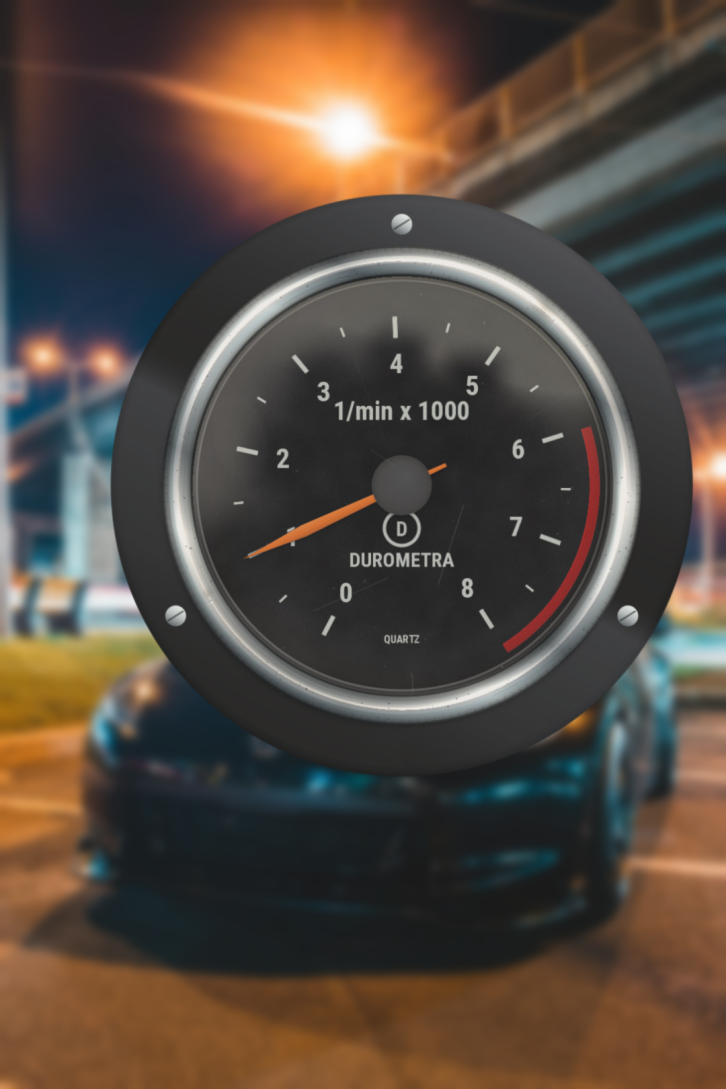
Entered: 1000 rpm
